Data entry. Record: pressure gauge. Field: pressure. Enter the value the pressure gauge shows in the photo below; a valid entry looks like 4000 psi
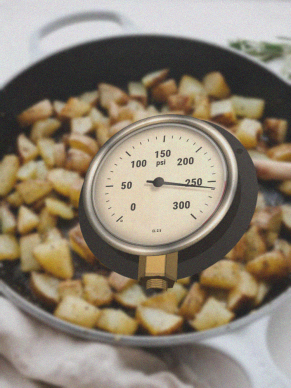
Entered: 260 psi
